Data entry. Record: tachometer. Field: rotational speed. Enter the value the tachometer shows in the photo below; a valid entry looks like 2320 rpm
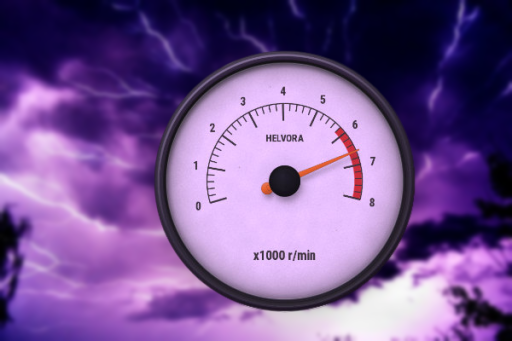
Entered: 6600 rpm
